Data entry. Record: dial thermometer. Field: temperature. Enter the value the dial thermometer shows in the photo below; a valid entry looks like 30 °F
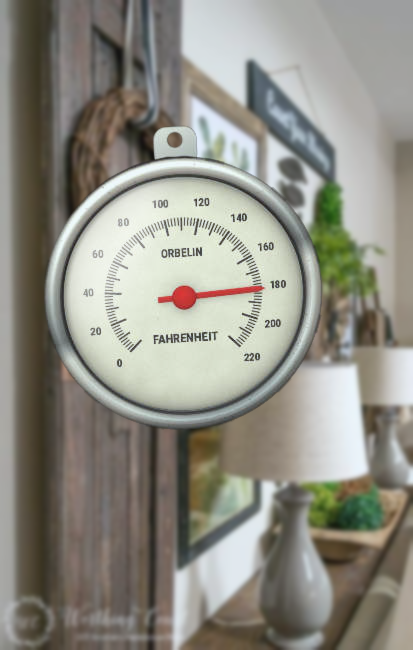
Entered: 180 °F
